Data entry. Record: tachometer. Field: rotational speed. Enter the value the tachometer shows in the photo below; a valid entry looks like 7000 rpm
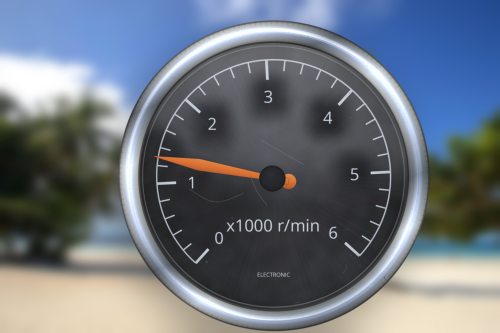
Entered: 1300 rpm
